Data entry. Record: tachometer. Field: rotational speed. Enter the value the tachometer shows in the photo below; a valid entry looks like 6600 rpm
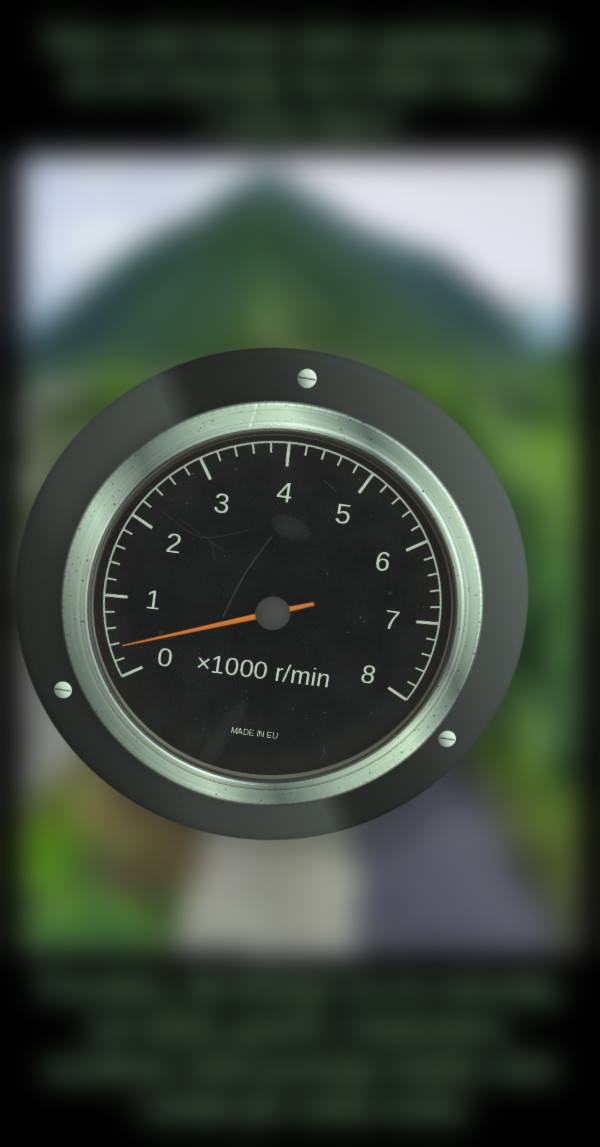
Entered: 400 rpm
